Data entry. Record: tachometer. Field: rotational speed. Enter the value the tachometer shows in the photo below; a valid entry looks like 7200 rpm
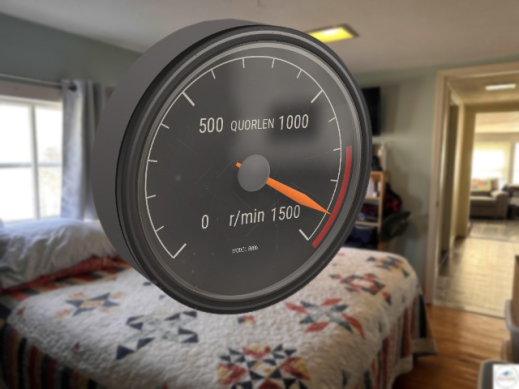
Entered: 1400 rpm
